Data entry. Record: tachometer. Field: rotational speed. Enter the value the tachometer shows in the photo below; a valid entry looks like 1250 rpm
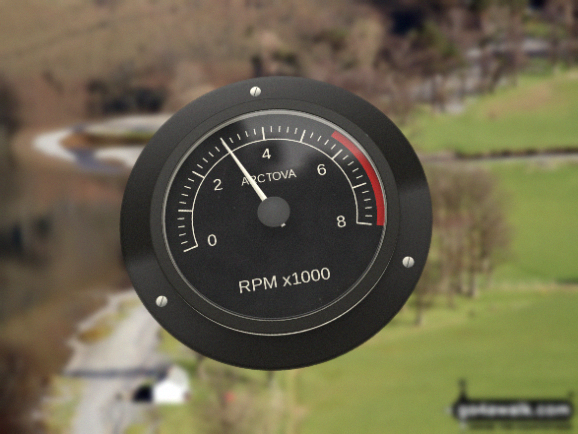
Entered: 3000 rpm
